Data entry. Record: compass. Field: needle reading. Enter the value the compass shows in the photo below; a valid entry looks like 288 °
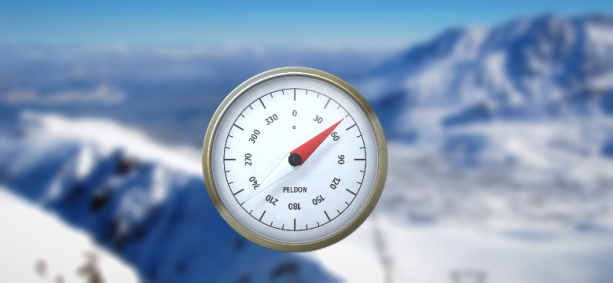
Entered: 50 °
